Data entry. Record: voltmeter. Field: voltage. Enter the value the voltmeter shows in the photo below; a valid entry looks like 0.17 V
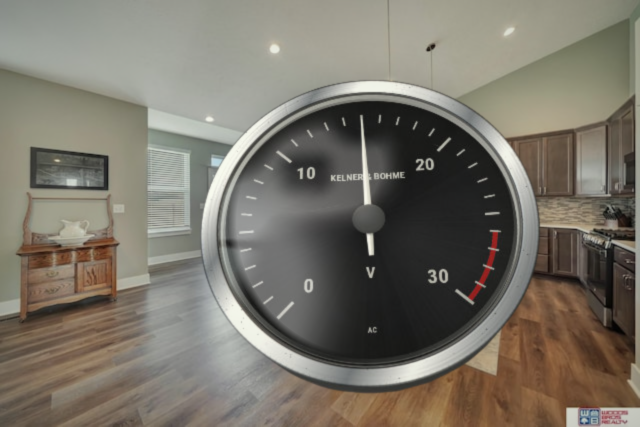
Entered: 15 V
